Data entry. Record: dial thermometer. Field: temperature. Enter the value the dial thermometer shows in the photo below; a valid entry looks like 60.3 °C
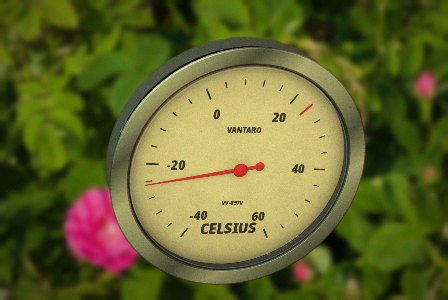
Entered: -24 °C
